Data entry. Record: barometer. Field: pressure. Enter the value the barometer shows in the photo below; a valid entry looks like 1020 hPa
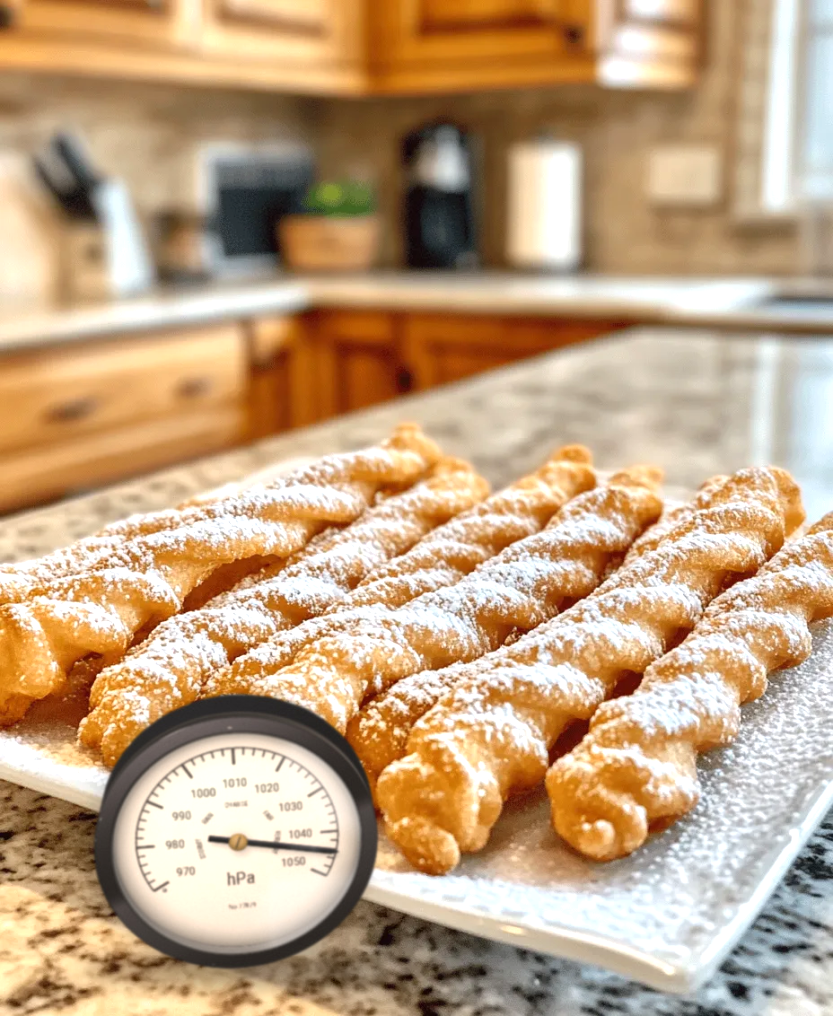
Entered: 1044 hPa
